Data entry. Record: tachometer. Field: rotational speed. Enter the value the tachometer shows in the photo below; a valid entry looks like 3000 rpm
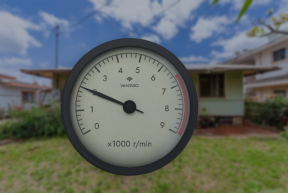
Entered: 2000 rpm
